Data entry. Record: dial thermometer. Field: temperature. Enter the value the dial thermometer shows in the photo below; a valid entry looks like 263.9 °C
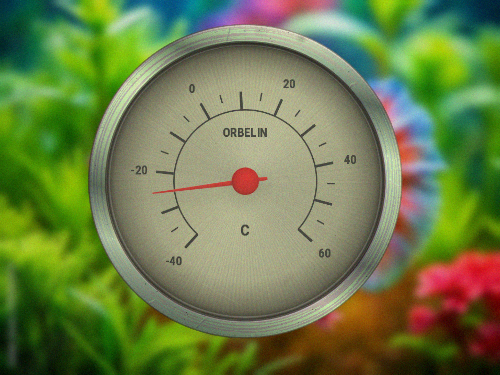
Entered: -25 °C
